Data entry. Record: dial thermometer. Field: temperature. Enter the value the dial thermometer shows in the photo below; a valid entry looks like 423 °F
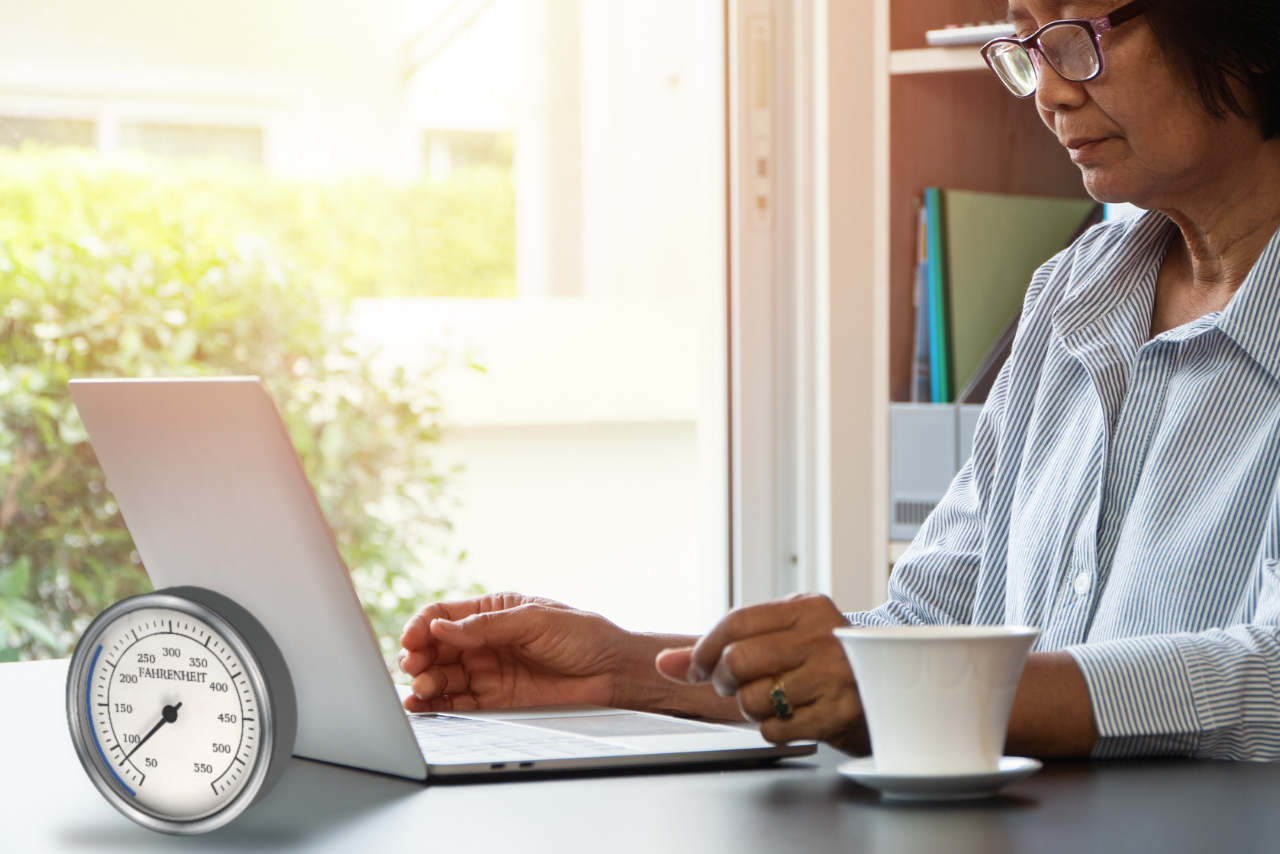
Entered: 80 °F
